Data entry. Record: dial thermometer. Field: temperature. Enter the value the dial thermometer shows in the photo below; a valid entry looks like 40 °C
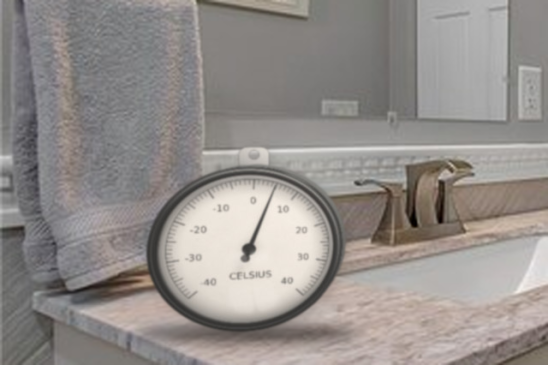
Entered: 5 °C
